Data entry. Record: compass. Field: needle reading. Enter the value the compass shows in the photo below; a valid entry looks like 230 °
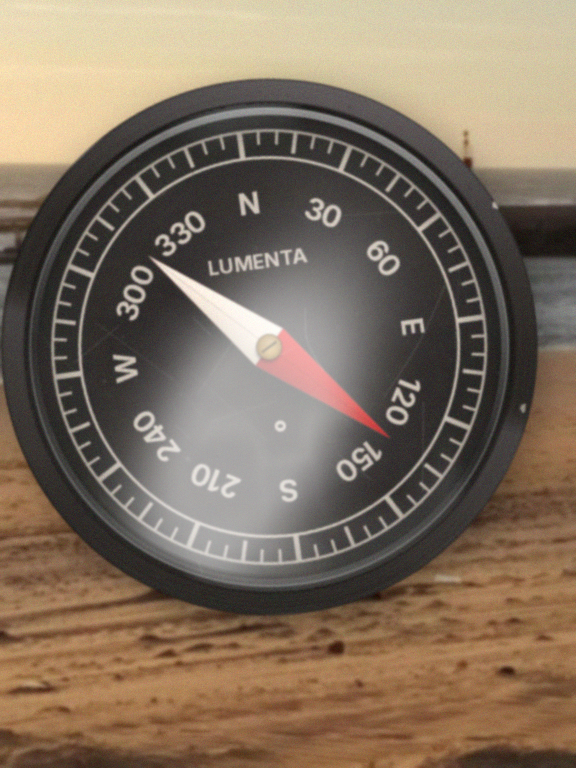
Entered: 135 °
